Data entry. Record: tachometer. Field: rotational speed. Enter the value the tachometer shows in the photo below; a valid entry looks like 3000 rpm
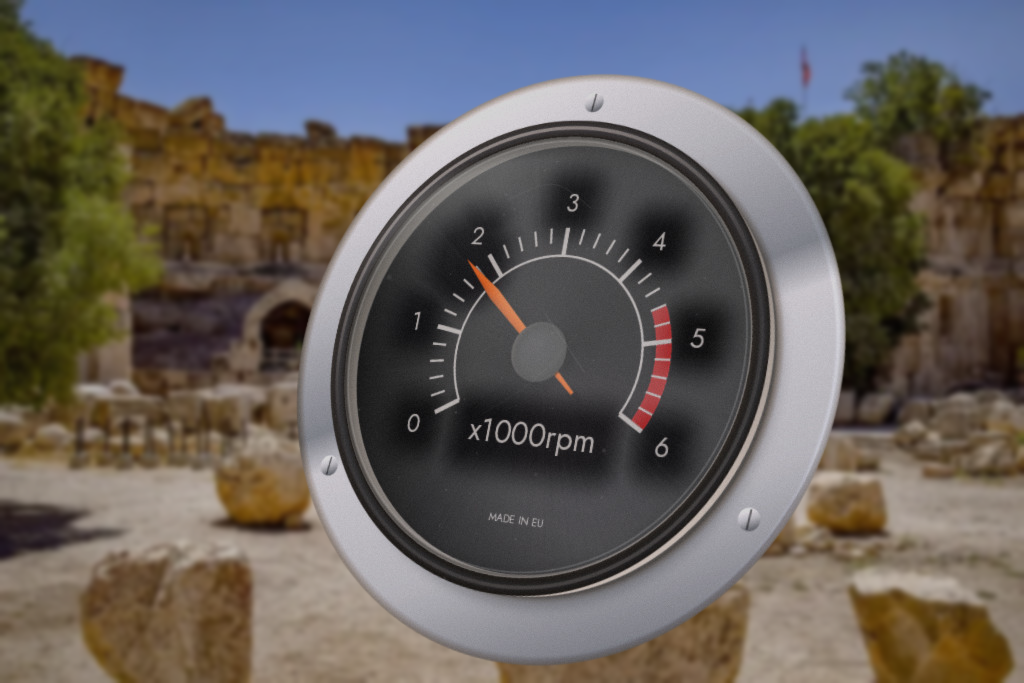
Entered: 1800 rpm
